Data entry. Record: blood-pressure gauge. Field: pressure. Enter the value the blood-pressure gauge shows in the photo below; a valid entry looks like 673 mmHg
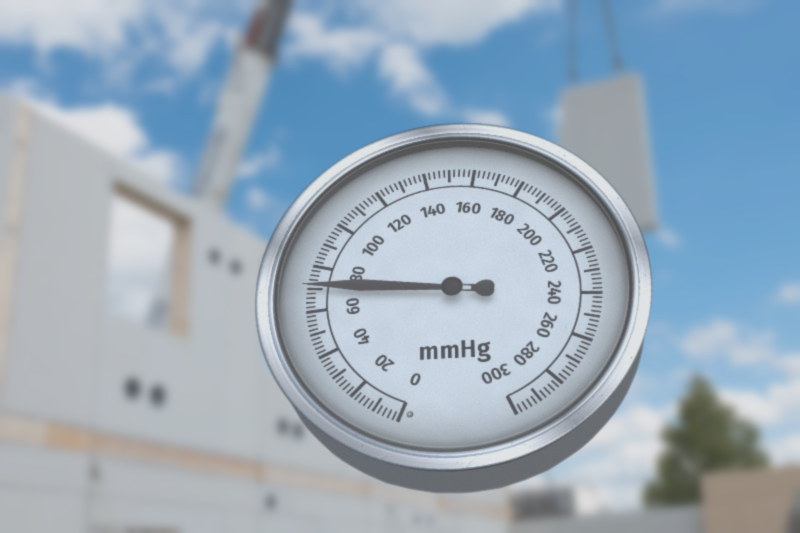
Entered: 70 mmHg
